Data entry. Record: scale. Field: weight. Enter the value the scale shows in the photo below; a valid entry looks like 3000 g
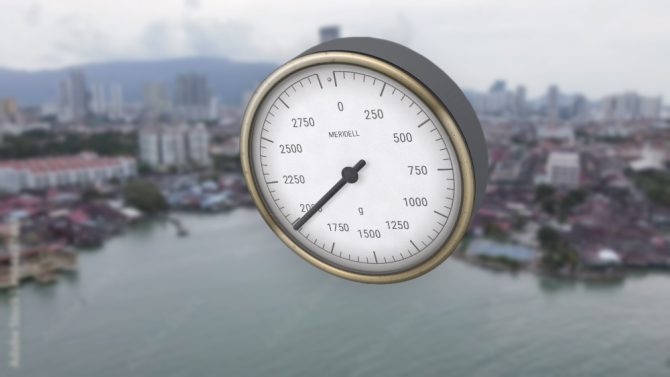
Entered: 1975 g
